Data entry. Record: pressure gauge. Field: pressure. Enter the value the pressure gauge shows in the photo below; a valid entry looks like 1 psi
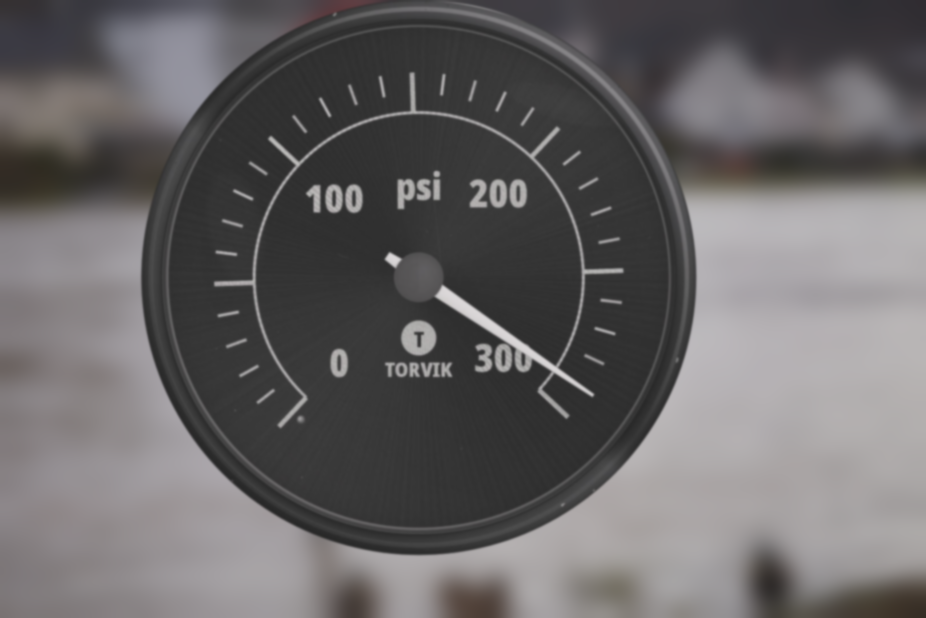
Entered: 290 psi
